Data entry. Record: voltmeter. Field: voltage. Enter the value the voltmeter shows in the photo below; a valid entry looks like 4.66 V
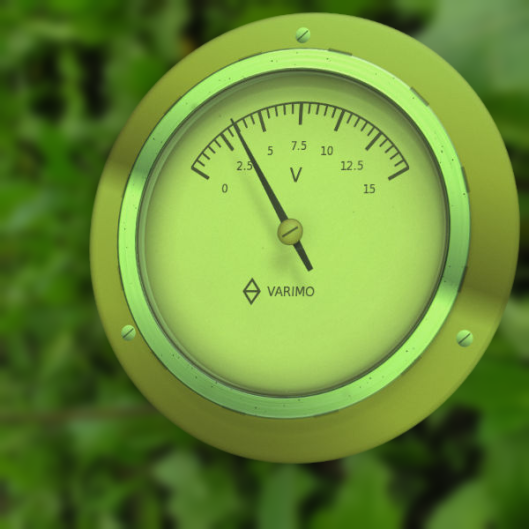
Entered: 3.5 V
